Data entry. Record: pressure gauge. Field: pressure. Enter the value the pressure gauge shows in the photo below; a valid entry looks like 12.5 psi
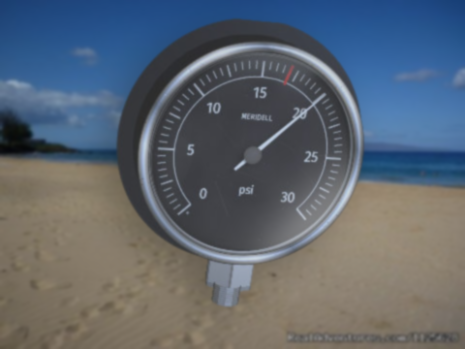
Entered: 20 psi
